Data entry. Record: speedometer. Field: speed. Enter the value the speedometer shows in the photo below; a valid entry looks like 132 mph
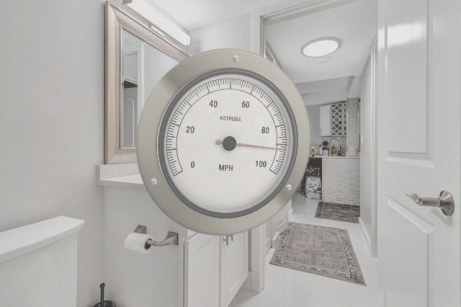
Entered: 90 mph
